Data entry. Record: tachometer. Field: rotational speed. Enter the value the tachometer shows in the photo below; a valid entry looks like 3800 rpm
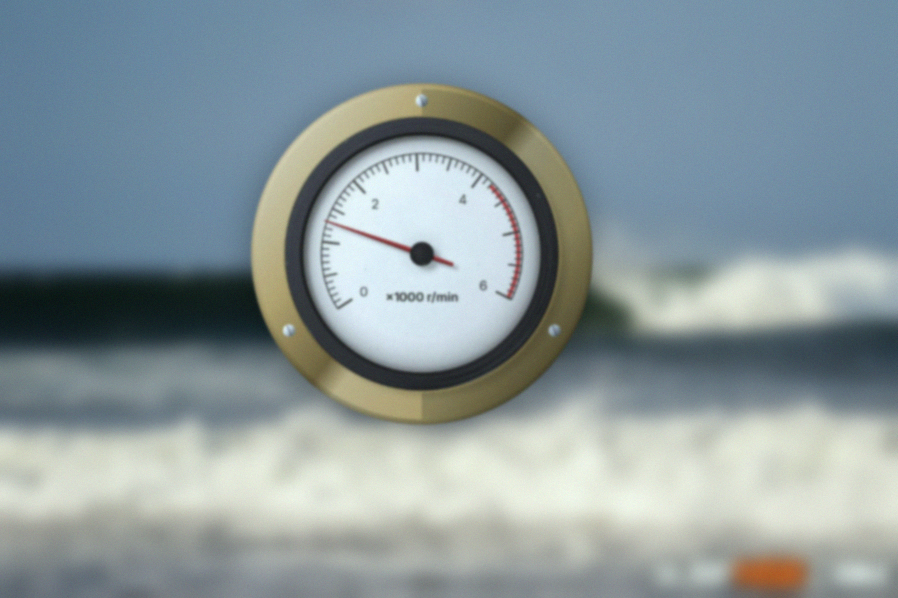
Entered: 1300 rpm
